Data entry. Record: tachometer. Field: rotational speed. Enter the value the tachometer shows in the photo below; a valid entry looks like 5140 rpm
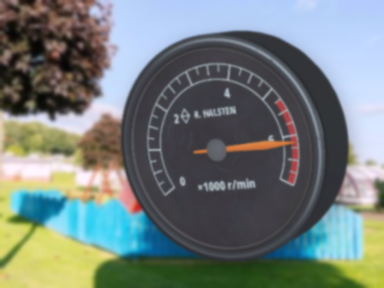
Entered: 6125 rpm
